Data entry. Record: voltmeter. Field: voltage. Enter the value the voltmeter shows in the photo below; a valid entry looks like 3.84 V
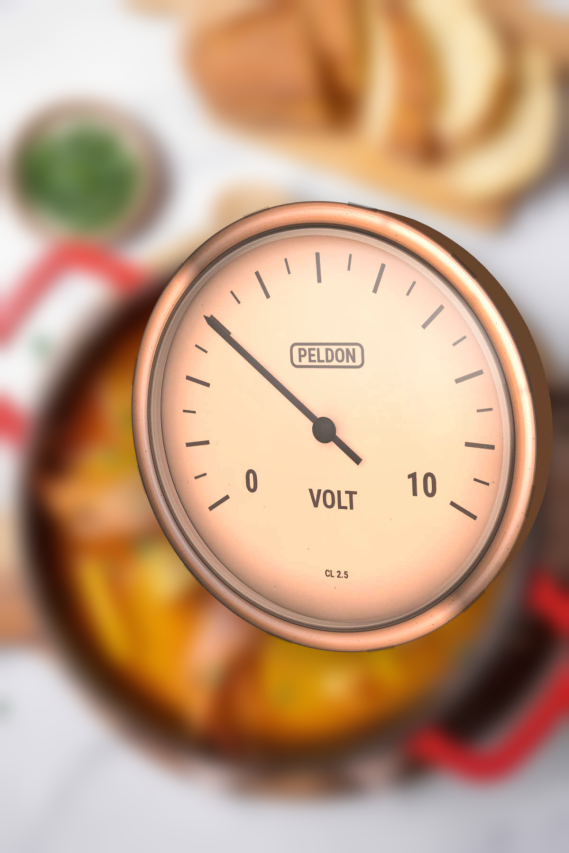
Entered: 3 V
